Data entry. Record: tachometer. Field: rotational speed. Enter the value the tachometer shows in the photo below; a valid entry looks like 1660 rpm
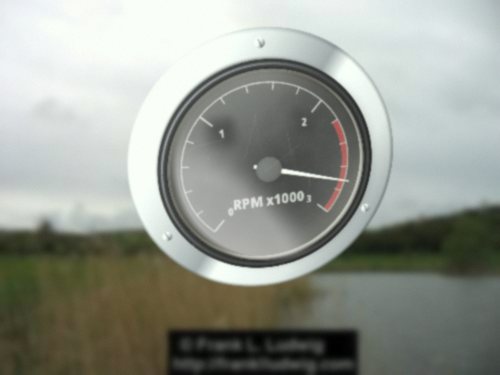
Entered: 2700 rpm
